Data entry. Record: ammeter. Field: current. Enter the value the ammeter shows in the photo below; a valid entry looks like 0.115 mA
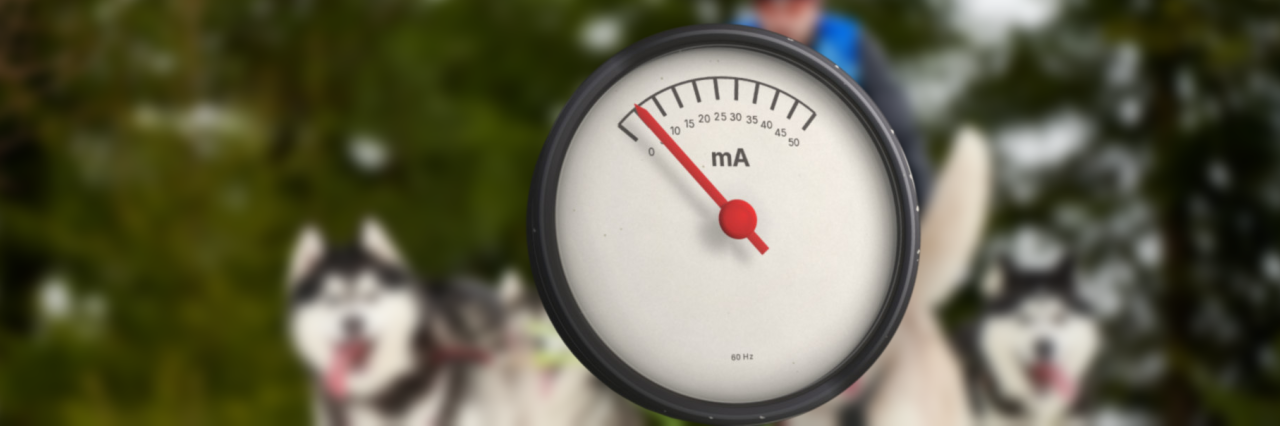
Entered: 5 mA
